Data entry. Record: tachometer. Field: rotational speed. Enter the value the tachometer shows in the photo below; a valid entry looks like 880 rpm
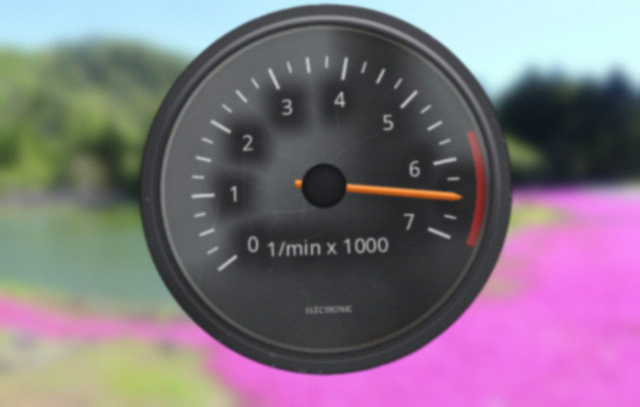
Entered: 6500 rpm
